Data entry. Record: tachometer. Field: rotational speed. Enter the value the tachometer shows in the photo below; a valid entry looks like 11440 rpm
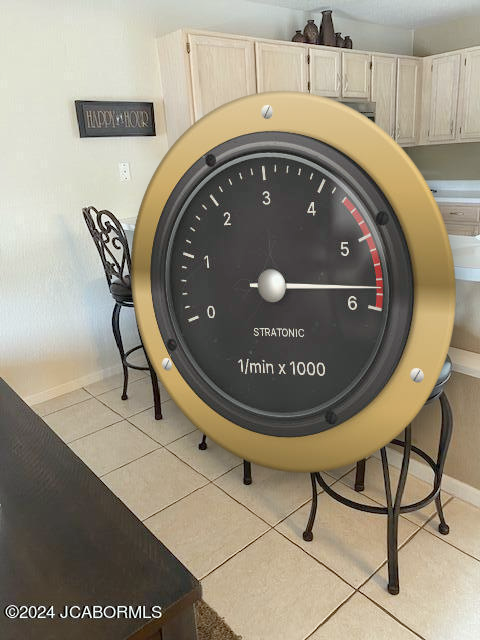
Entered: 5700 rpm
